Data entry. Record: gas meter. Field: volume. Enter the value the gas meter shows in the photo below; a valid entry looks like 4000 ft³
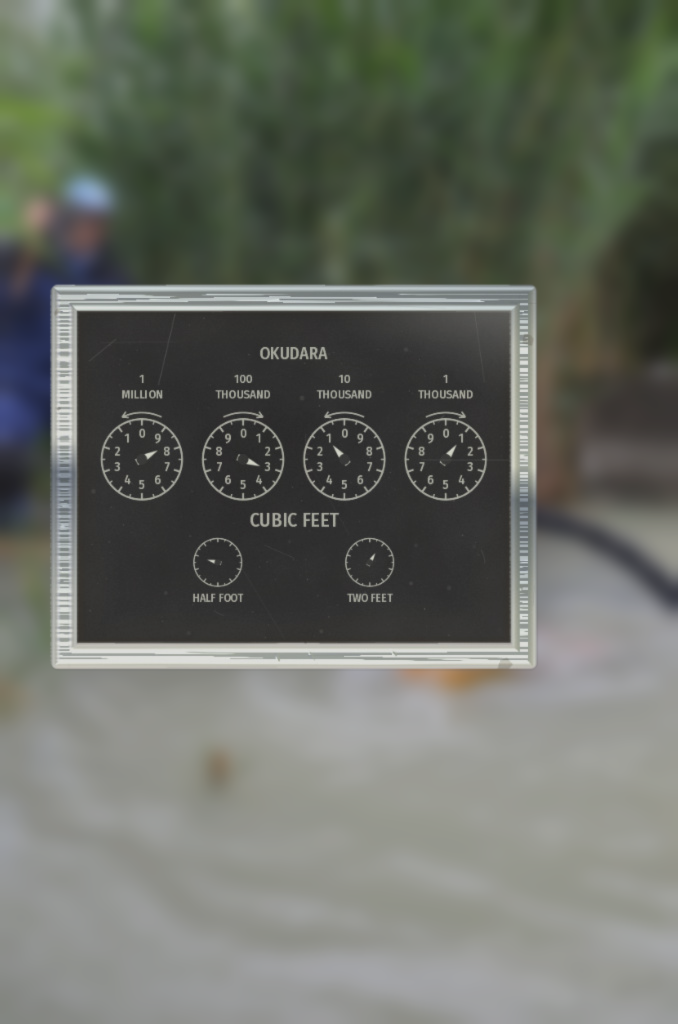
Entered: 831100 ft³
